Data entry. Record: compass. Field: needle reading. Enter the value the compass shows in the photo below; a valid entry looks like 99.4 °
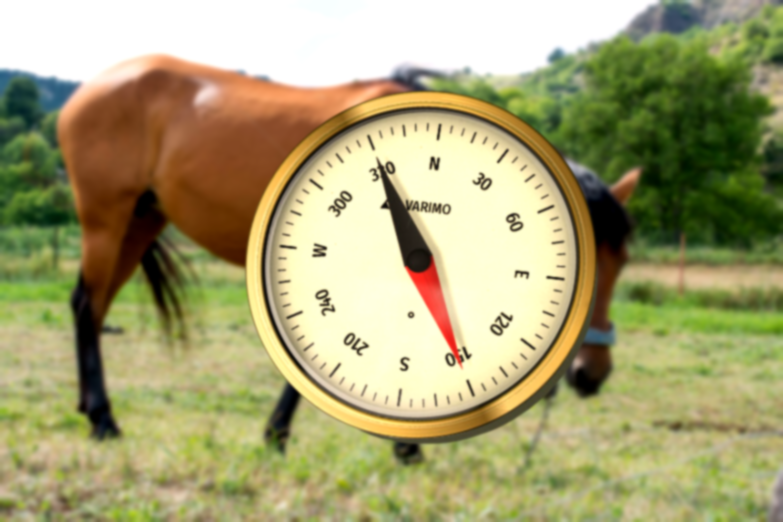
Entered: 150 °
